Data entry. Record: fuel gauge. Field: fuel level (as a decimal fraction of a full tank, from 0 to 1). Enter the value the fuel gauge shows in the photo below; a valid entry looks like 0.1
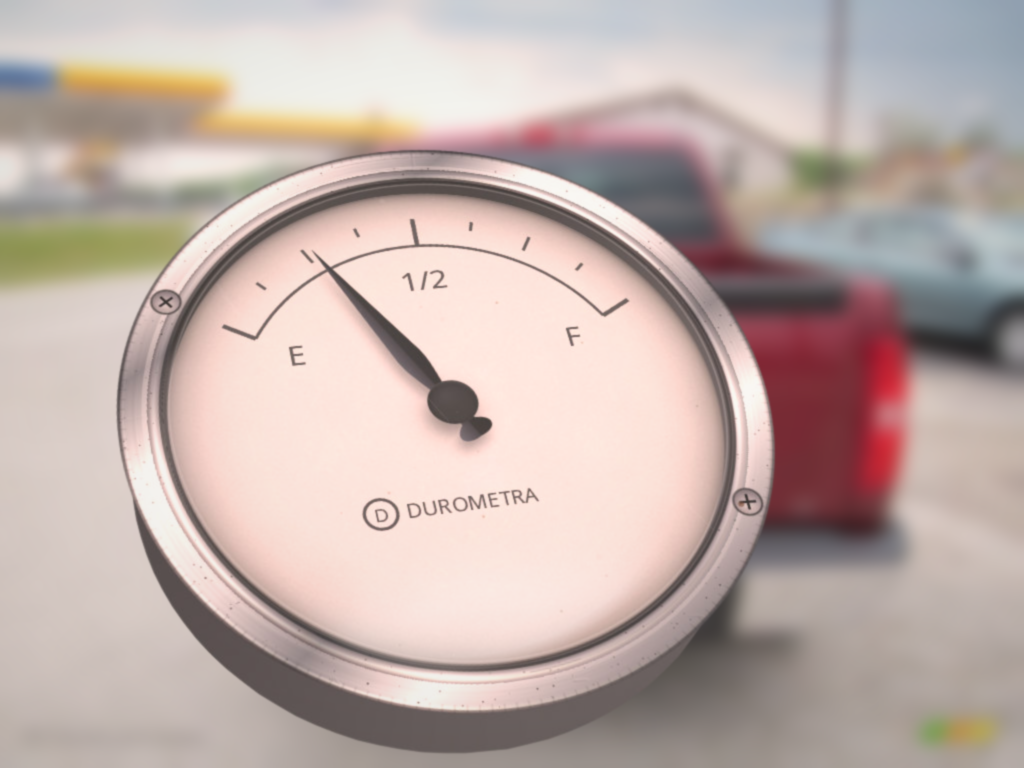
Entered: 0.25
